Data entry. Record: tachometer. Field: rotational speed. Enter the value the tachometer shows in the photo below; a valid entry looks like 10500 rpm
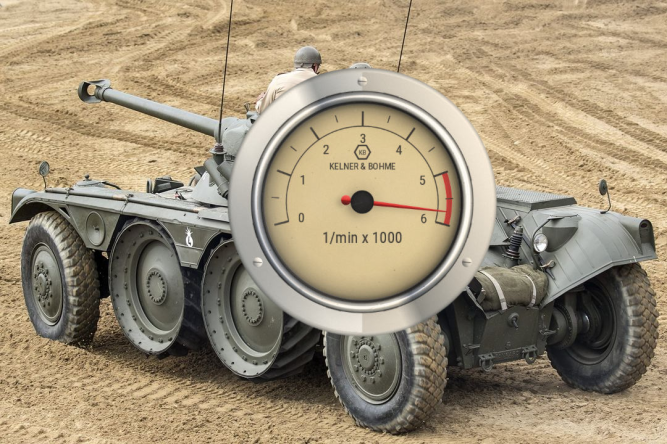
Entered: 5750 rpm
